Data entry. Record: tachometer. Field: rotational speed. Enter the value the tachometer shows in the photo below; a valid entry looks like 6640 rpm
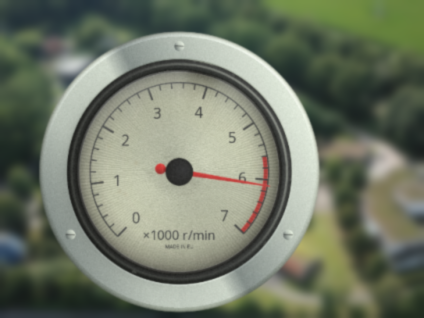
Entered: 6100 rpm
